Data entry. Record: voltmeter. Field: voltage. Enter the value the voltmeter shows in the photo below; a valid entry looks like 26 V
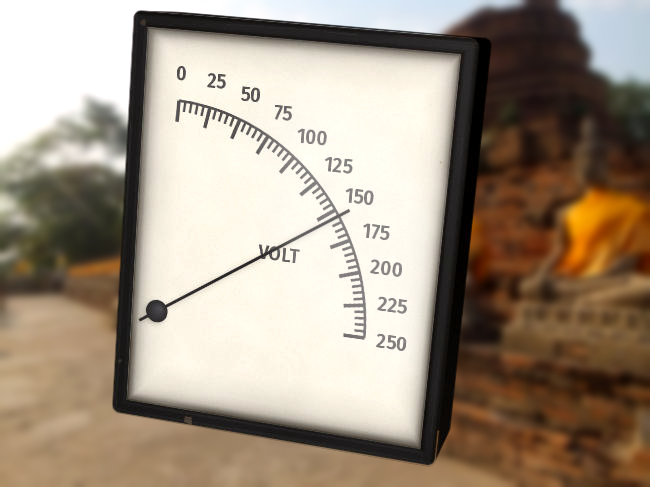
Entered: 155 V
